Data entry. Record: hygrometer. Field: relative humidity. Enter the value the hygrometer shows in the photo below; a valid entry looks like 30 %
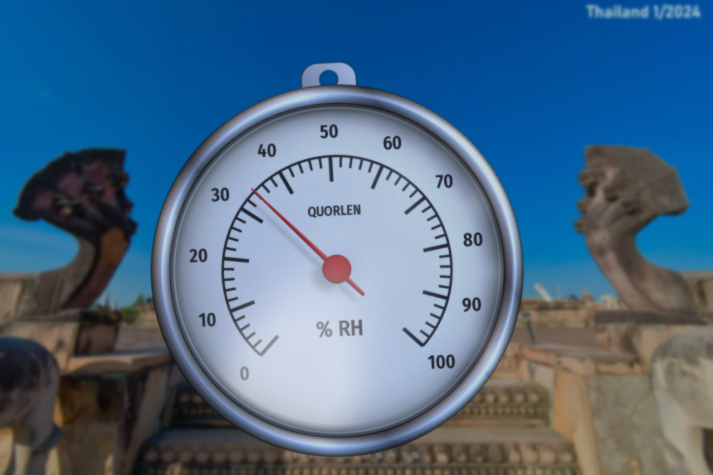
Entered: 34 %
